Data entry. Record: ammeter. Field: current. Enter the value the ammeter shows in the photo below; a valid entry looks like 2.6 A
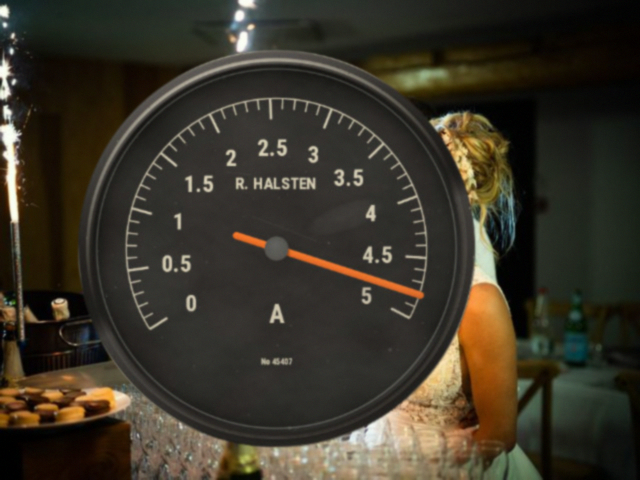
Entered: 4.8 A
